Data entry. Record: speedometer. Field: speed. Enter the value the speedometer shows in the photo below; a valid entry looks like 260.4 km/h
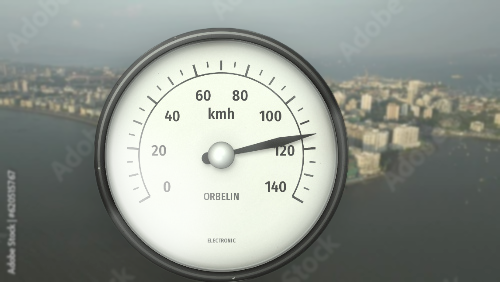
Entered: 115 km/h
